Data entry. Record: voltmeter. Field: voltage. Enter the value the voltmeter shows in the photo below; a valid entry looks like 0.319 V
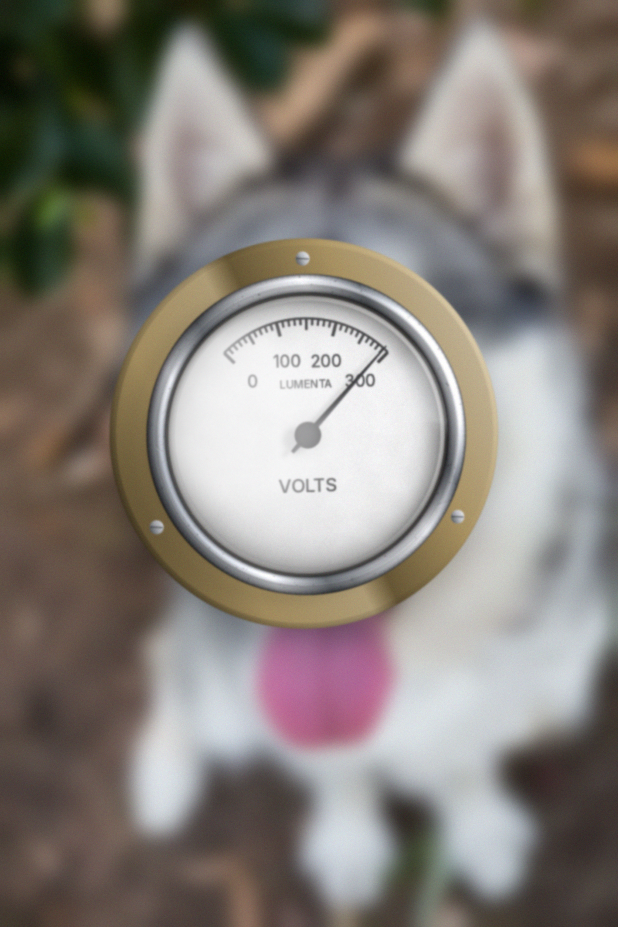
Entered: 290 V
